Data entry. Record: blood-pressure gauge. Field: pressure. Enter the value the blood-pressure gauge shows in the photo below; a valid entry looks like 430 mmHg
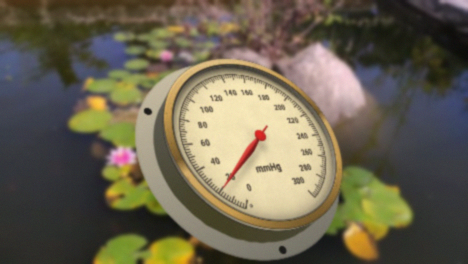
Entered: 20 mmHg
